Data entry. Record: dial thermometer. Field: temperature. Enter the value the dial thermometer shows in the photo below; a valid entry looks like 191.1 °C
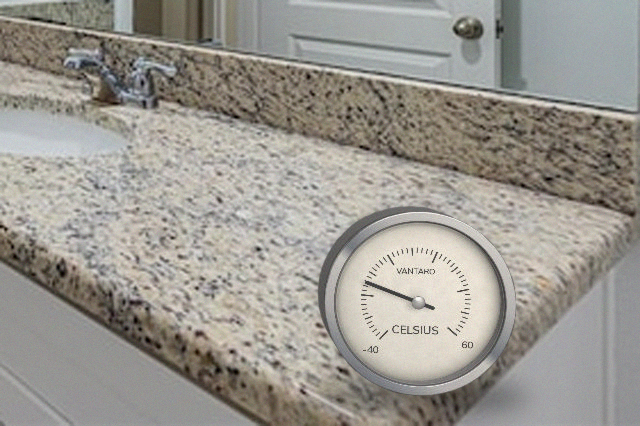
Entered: -14 °C
